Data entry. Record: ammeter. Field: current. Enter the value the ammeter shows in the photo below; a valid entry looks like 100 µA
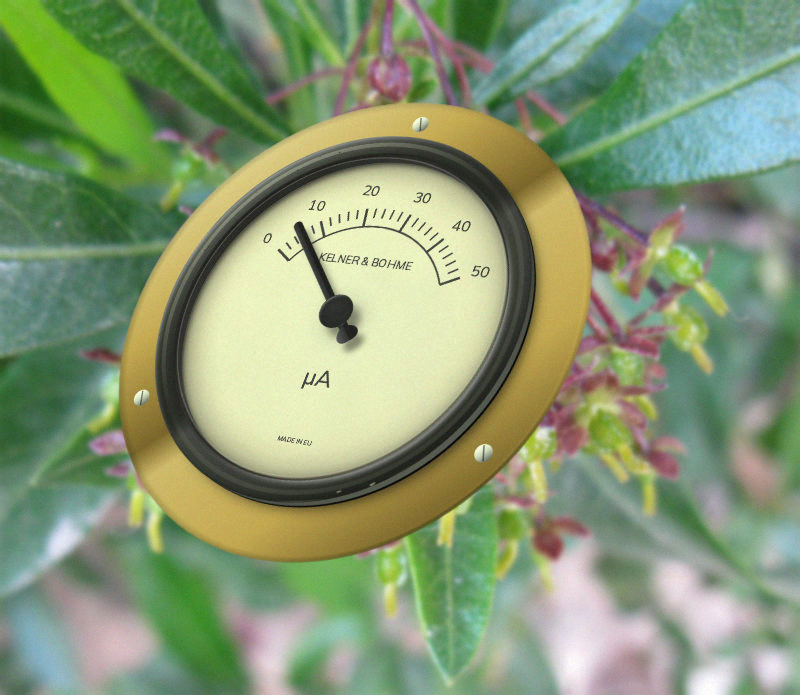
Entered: 6 µA
